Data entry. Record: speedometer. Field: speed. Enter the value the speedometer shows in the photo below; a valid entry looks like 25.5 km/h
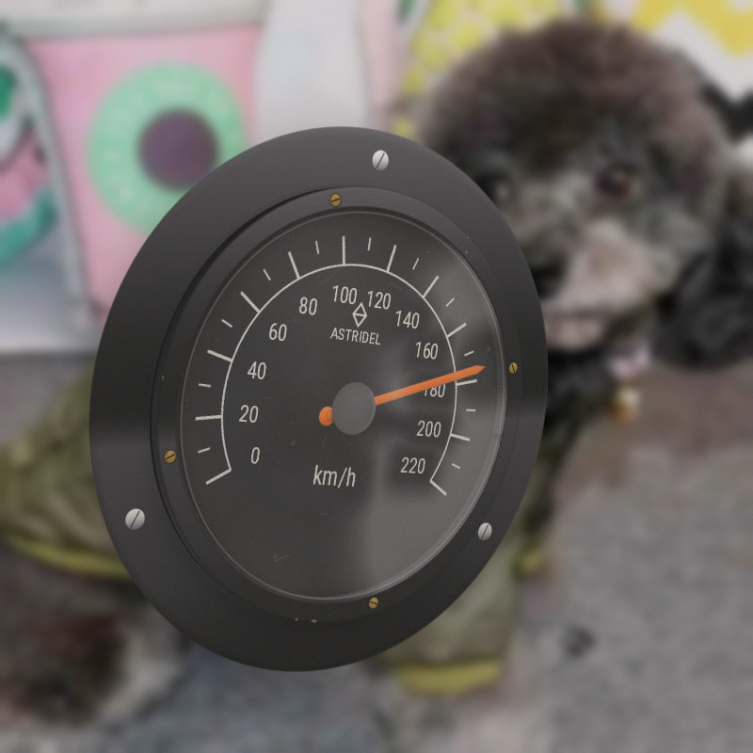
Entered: 175 km/h
